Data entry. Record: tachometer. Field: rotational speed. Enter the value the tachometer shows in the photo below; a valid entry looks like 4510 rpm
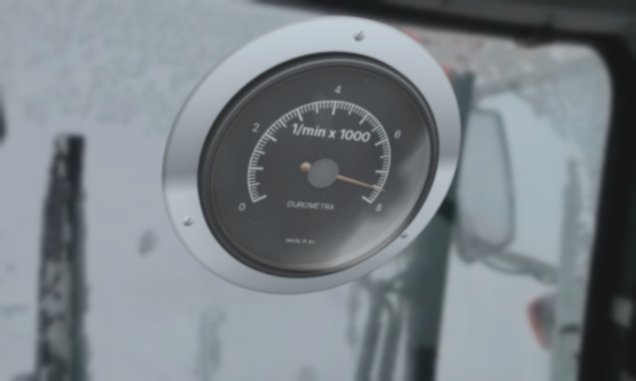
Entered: 7500 rpm
